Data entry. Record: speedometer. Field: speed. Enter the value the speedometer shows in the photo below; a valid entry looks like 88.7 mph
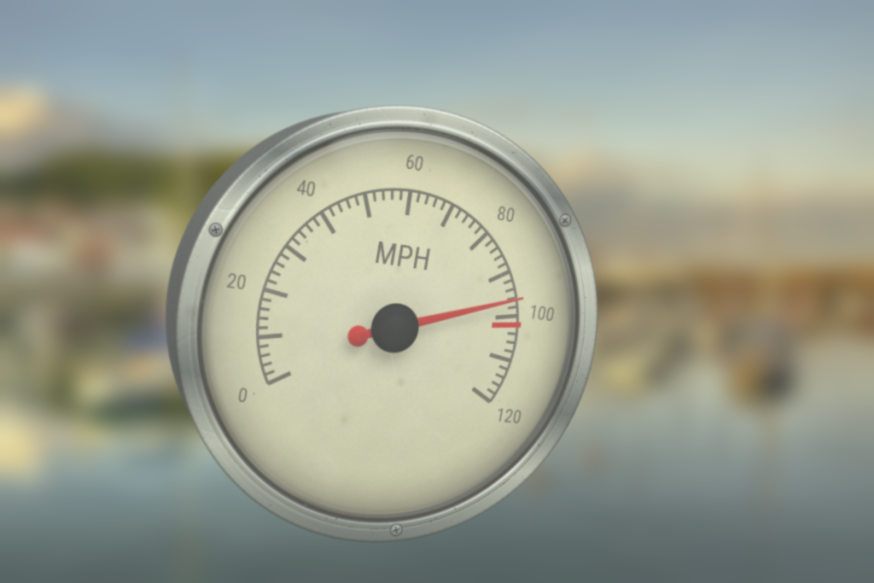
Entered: 96 mph
